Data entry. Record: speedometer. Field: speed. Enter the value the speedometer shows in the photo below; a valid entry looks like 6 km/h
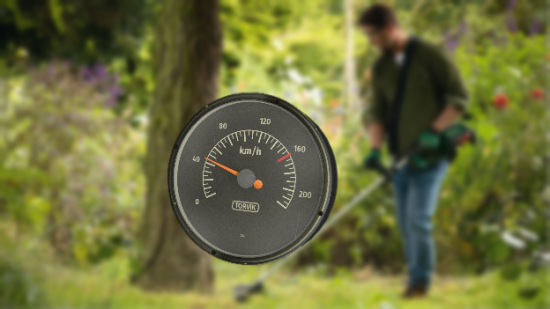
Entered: 45 km/h
